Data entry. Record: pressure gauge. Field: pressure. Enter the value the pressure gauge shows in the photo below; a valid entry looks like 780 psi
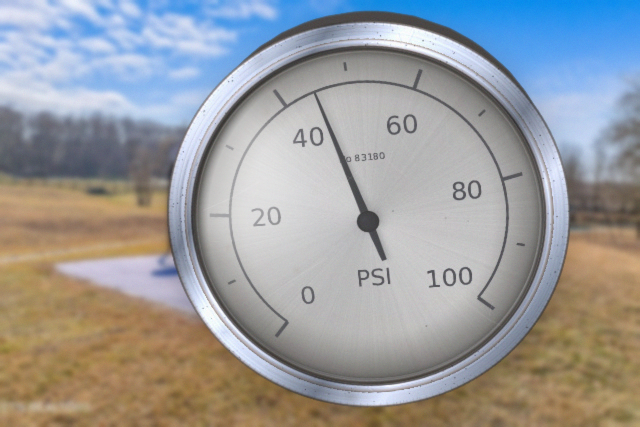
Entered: 45 psi
